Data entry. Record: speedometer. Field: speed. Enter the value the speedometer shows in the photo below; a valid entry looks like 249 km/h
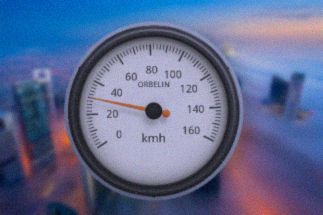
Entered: 30 km/h
